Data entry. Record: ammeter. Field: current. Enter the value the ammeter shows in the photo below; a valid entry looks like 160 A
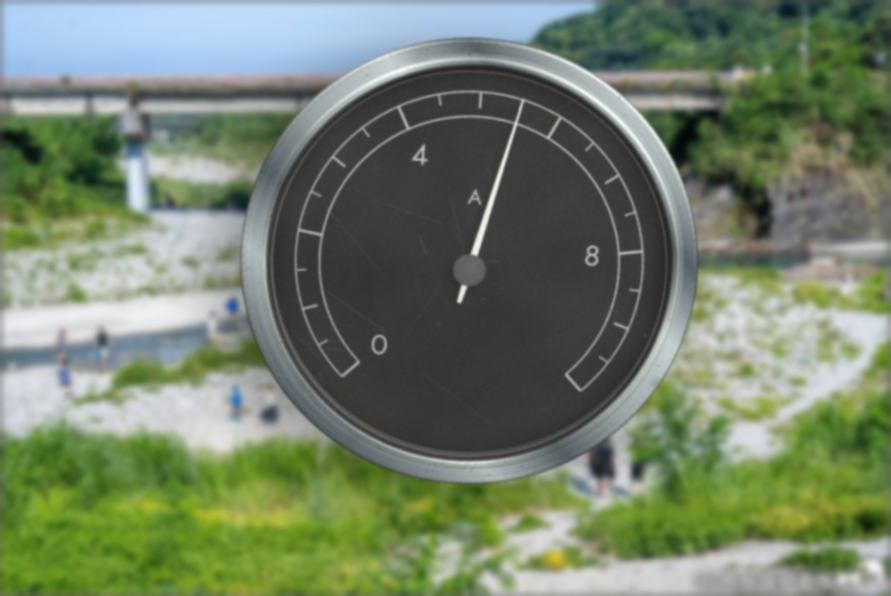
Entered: 5.5 A
